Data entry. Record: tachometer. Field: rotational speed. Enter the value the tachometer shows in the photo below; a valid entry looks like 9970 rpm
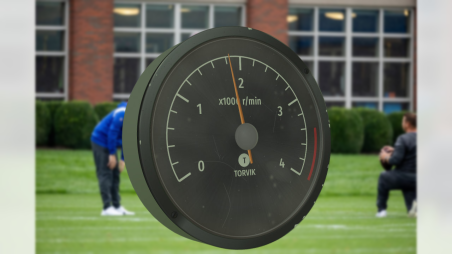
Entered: 1800 rpm
